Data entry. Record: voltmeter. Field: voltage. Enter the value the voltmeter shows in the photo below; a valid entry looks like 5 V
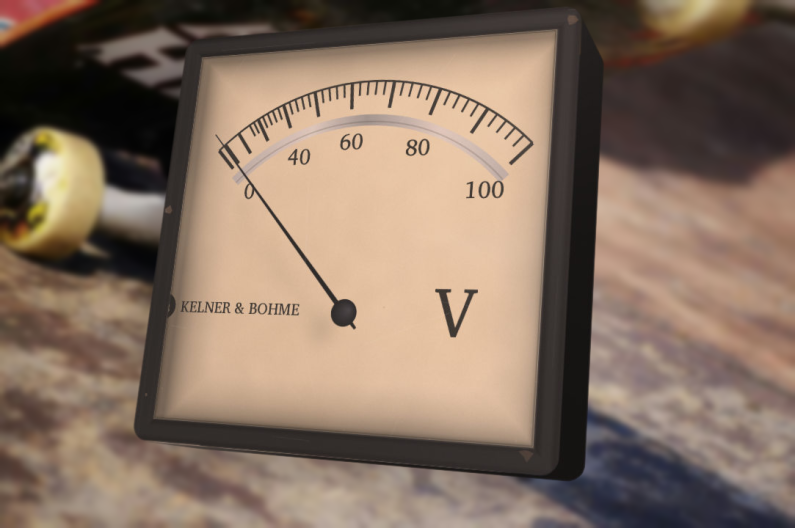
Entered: 10 V
